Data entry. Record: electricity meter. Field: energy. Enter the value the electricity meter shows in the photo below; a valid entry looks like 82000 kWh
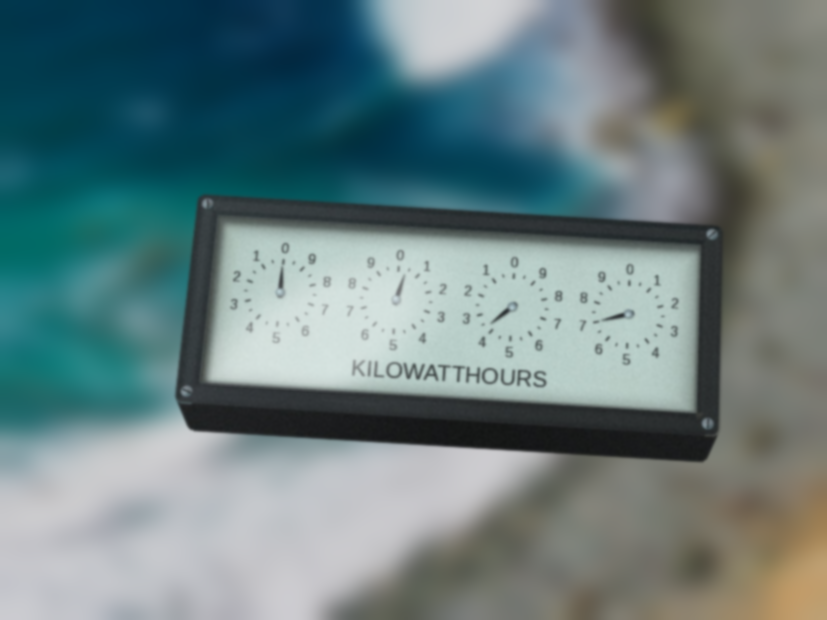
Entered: 37 kWh
